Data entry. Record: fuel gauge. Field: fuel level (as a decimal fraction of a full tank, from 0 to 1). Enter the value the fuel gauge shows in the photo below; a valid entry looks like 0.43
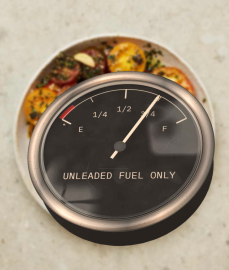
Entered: 0.75
